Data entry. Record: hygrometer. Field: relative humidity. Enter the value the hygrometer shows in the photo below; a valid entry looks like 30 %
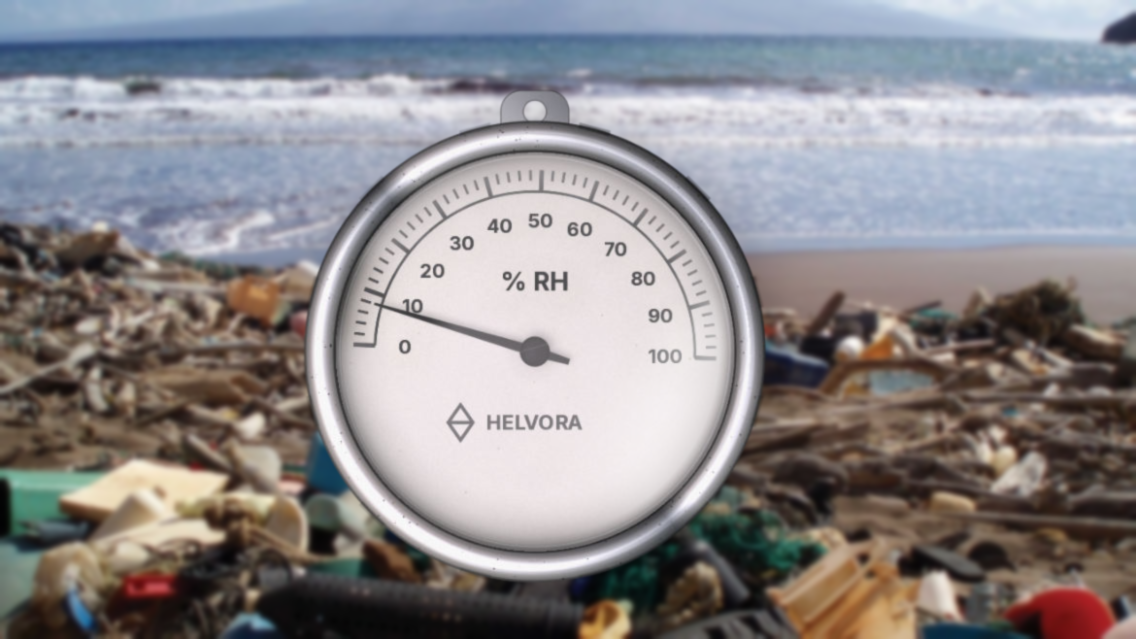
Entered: 8 %
